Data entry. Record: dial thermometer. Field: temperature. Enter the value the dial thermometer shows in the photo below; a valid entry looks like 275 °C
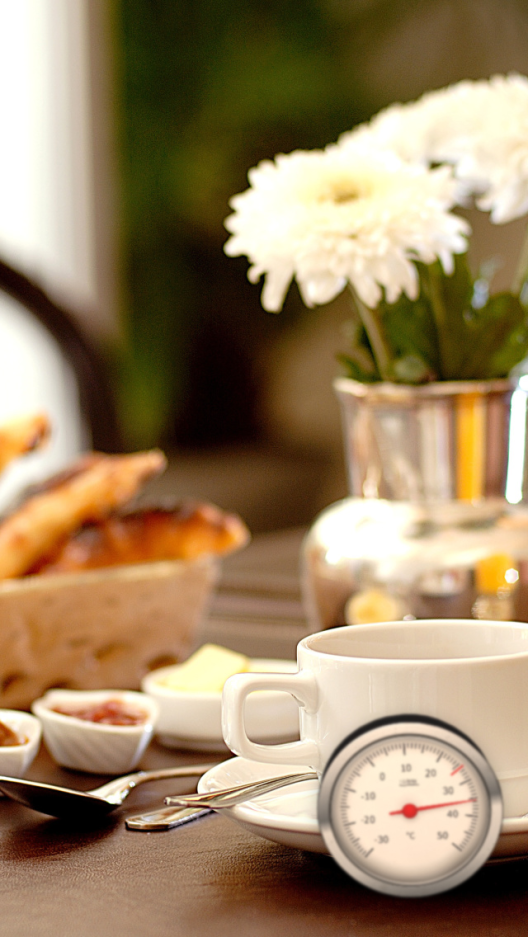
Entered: 35 °C
